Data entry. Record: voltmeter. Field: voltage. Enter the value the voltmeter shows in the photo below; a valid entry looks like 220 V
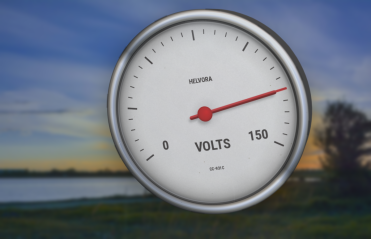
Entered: 125 V
